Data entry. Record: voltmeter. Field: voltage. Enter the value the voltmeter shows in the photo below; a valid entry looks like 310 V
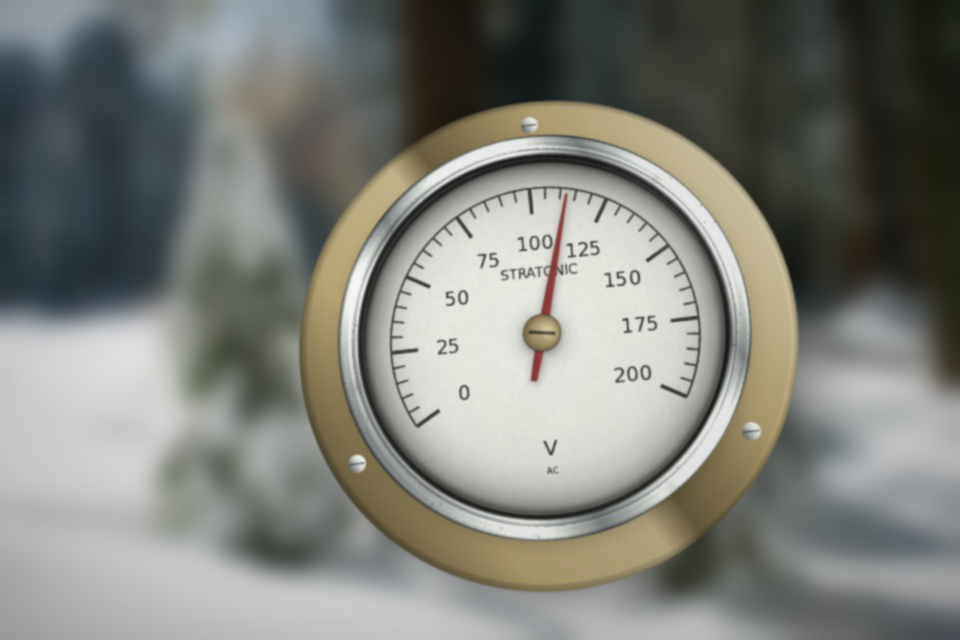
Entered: 112.5 V
